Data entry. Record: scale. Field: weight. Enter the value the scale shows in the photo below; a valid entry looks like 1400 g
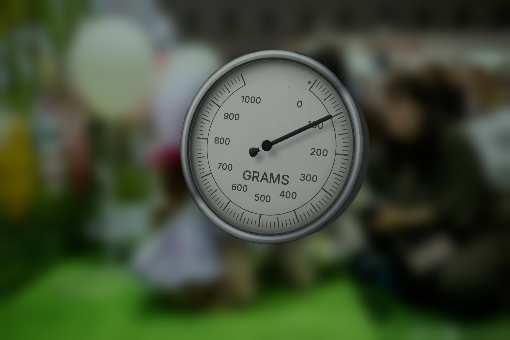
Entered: 100 g
